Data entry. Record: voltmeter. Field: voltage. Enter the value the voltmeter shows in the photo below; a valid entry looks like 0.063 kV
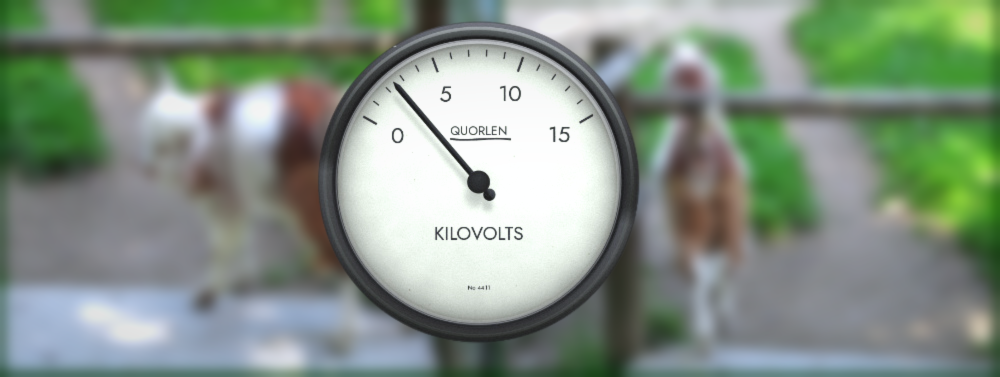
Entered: 2.5 kV
